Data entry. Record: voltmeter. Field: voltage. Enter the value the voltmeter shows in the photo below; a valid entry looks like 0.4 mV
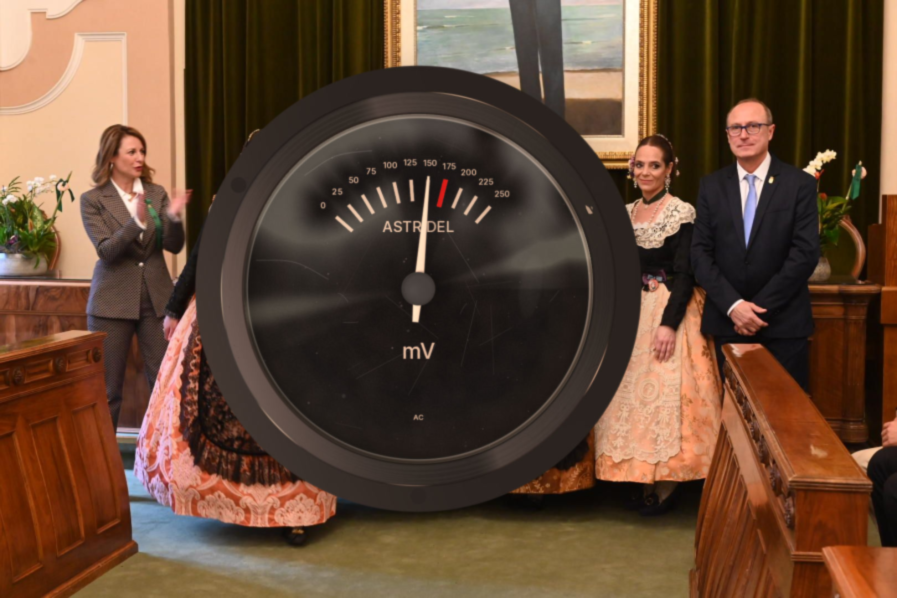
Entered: 150 mV
